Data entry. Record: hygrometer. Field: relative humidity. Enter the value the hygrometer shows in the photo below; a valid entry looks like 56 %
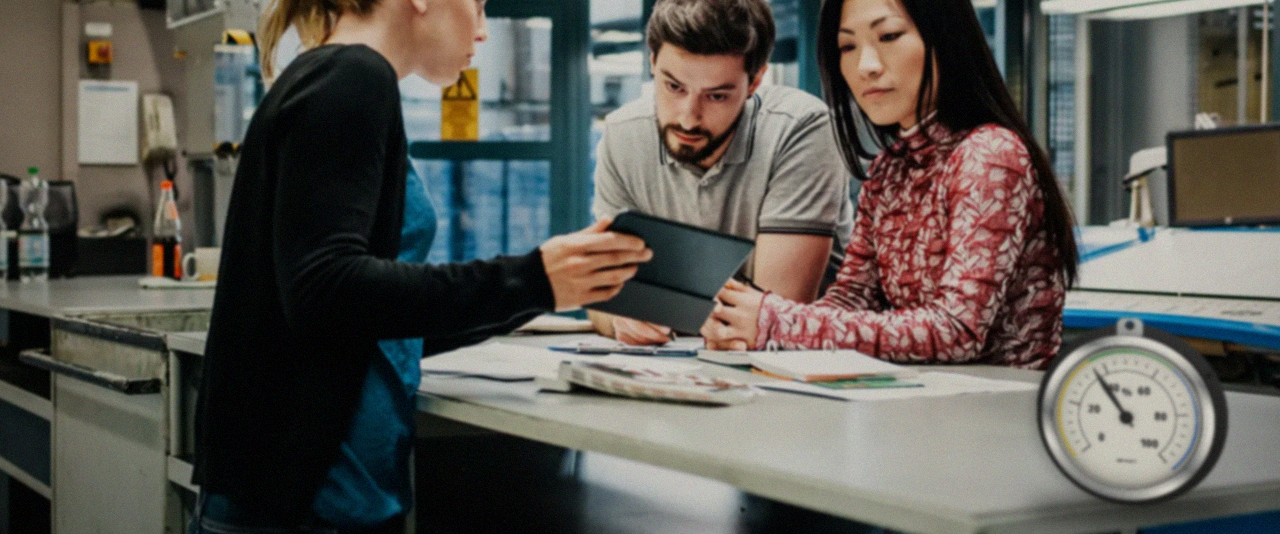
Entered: 36 %
